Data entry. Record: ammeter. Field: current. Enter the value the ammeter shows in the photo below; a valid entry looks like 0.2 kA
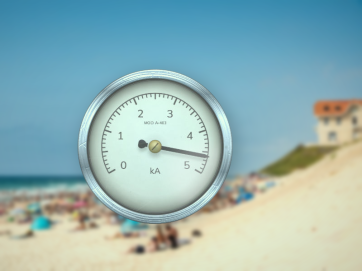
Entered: 4.6 kA
